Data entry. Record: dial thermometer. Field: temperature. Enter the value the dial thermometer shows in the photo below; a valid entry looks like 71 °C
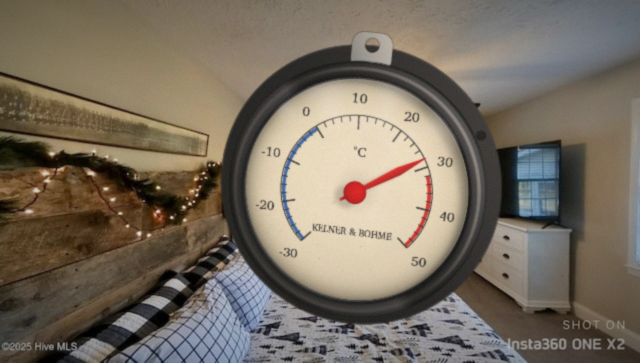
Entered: 28 °C
